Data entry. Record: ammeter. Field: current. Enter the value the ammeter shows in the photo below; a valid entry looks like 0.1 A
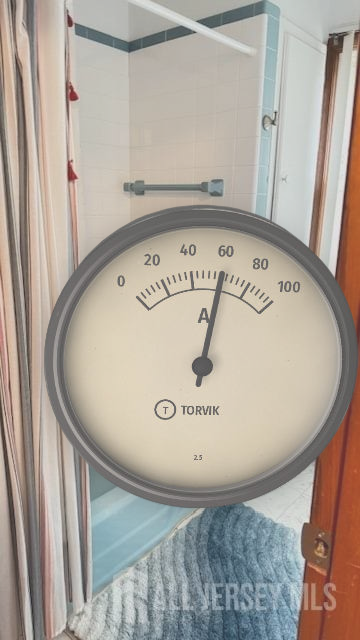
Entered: 60 A
